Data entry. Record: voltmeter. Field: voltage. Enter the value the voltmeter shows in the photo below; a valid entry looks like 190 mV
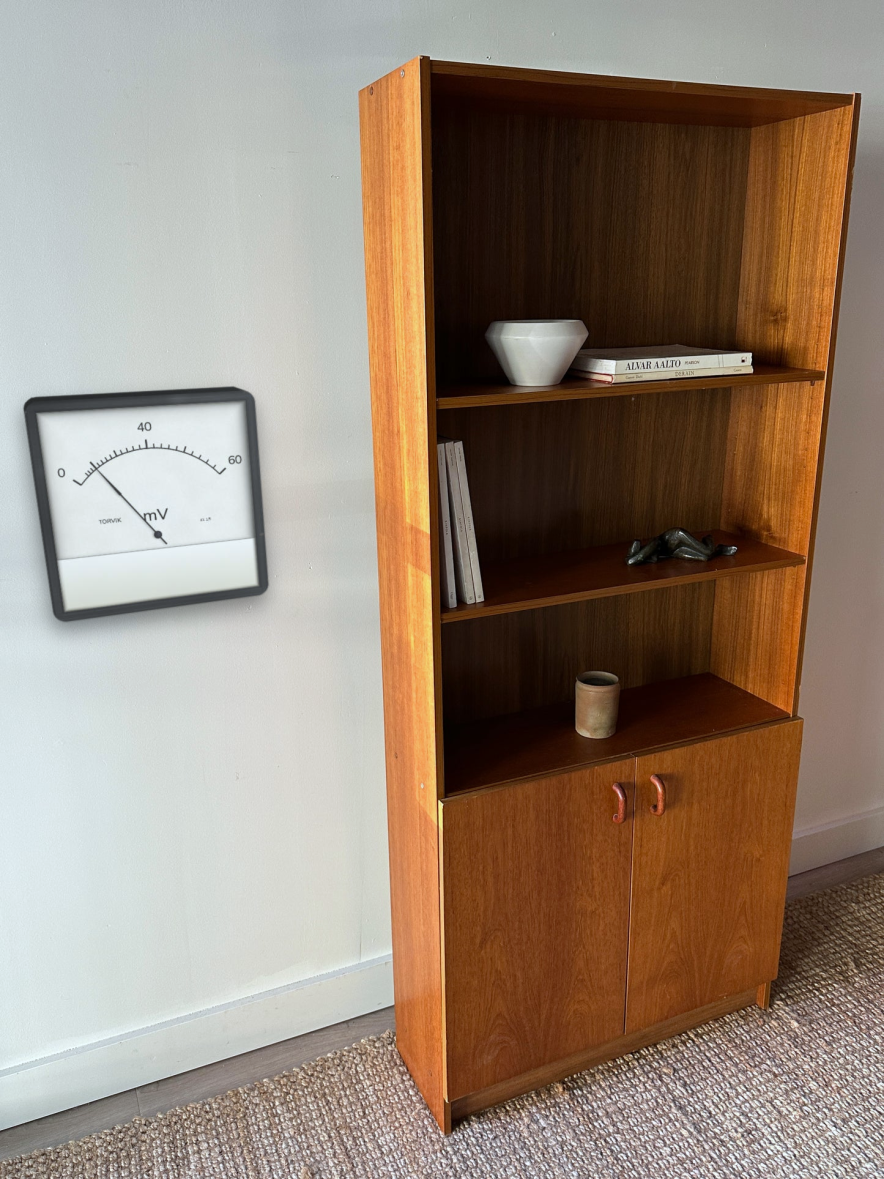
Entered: 20 mV
